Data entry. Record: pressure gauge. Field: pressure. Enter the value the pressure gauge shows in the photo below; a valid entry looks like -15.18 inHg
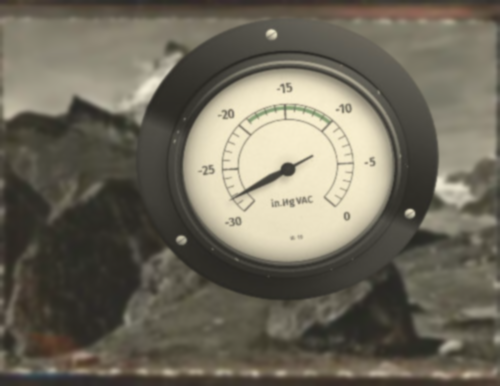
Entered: -28 inHg
